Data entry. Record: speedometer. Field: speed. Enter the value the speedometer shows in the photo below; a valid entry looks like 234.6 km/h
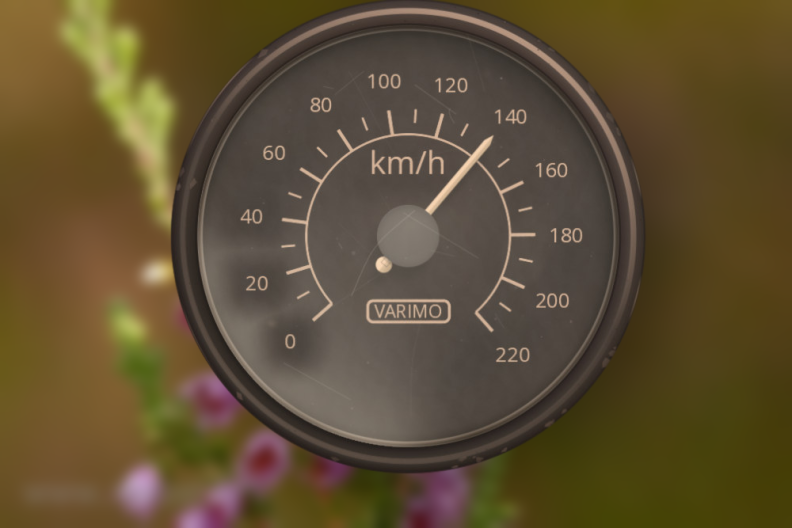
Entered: 140 km/h
